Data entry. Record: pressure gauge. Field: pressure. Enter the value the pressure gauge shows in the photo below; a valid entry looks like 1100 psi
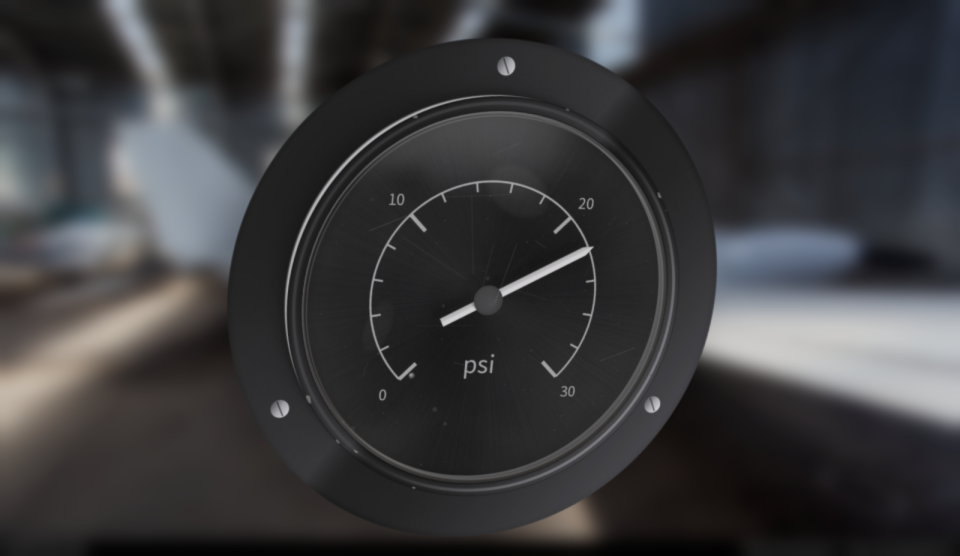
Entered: 22 psi
